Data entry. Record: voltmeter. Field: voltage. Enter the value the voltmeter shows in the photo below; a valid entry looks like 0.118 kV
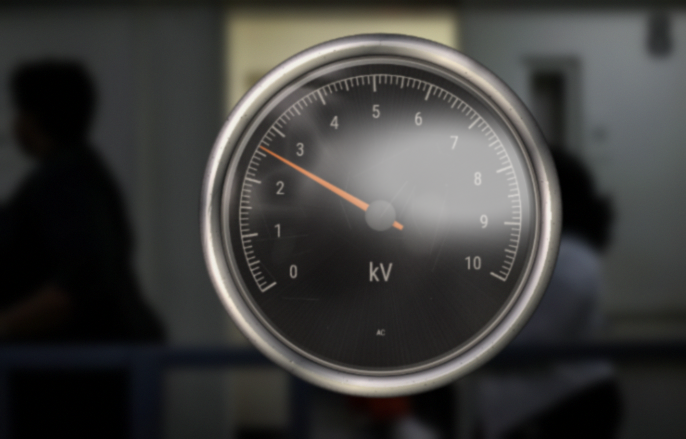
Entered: 2.6 kV
